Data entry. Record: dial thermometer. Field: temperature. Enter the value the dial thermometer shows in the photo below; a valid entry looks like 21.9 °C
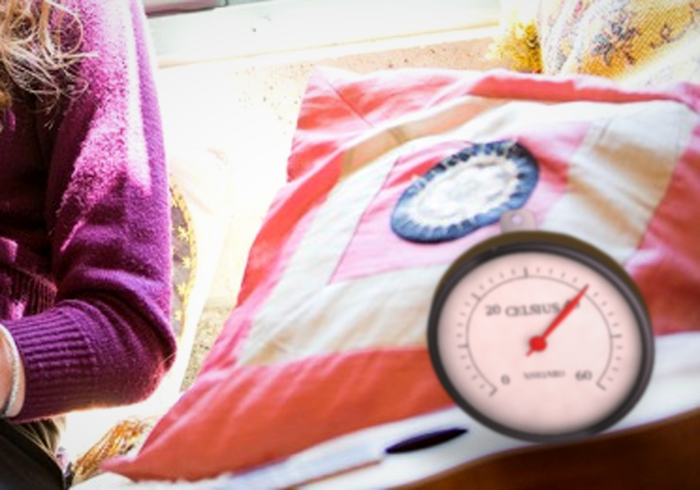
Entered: 40 °C
